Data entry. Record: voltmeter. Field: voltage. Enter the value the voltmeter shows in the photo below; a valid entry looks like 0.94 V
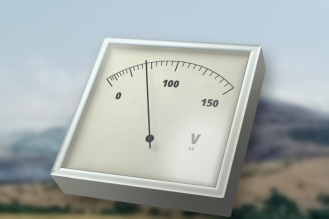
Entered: 70 V
